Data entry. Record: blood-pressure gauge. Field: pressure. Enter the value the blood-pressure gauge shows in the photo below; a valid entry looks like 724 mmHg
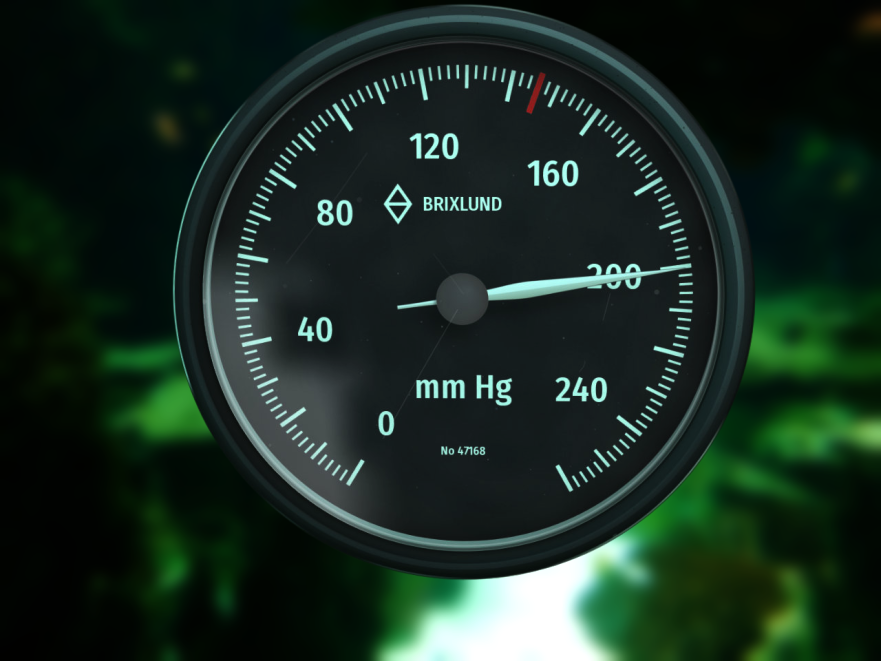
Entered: 200 mmHg
